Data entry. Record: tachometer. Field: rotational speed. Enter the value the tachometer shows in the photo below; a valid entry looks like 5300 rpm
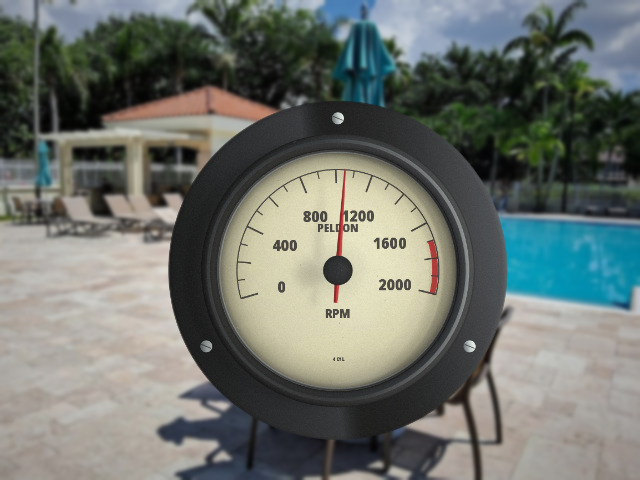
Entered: 1050 rpm
